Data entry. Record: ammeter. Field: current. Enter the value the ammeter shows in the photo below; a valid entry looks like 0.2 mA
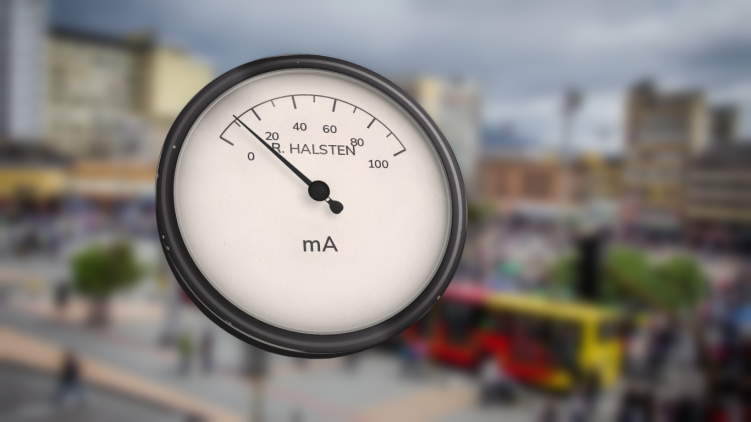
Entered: 10 mA
